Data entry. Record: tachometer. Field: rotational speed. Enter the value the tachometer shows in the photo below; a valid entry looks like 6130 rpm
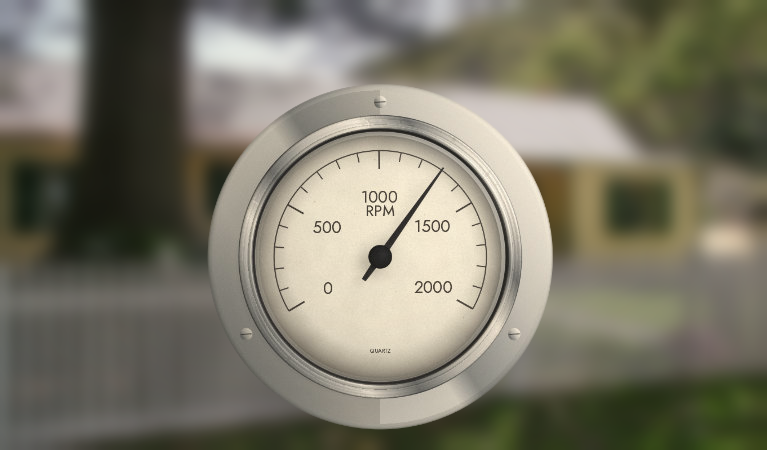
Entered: 1300 rpm
